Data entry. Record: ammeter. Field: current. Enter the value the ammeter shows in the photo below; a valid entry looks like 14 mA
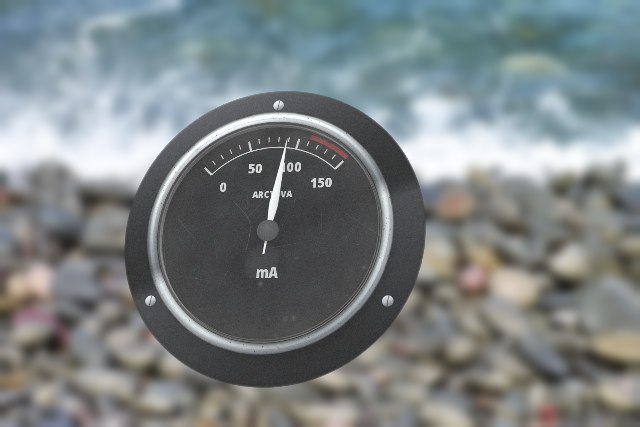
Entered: 90 mA
